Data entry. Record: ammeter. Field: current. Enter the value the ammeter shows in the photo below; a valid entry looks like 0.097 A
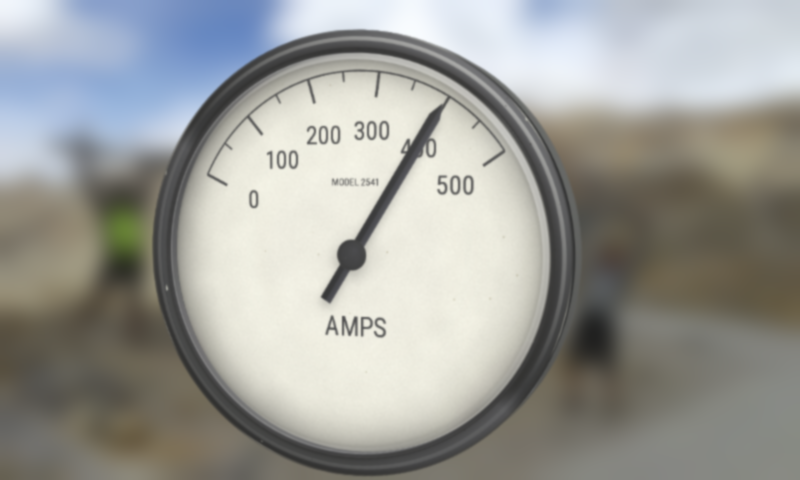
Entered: 400 A
